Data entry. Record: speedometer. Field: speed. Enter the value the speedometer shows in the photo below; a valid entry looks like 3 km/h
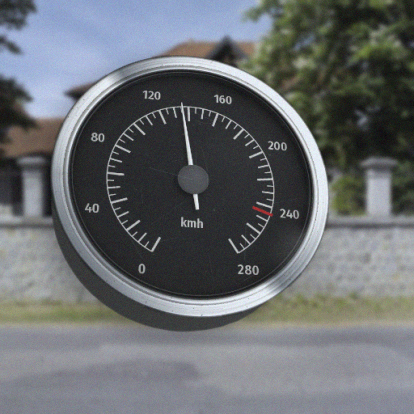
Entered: 135 km/h
